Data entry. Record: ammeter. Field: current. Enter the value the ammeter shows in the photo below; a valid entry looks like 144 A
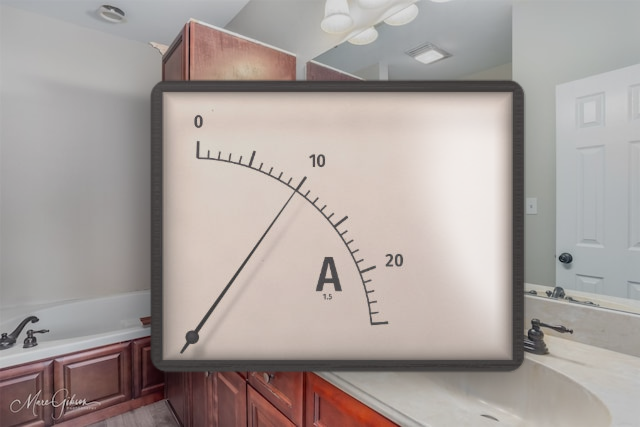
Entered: 10 A
